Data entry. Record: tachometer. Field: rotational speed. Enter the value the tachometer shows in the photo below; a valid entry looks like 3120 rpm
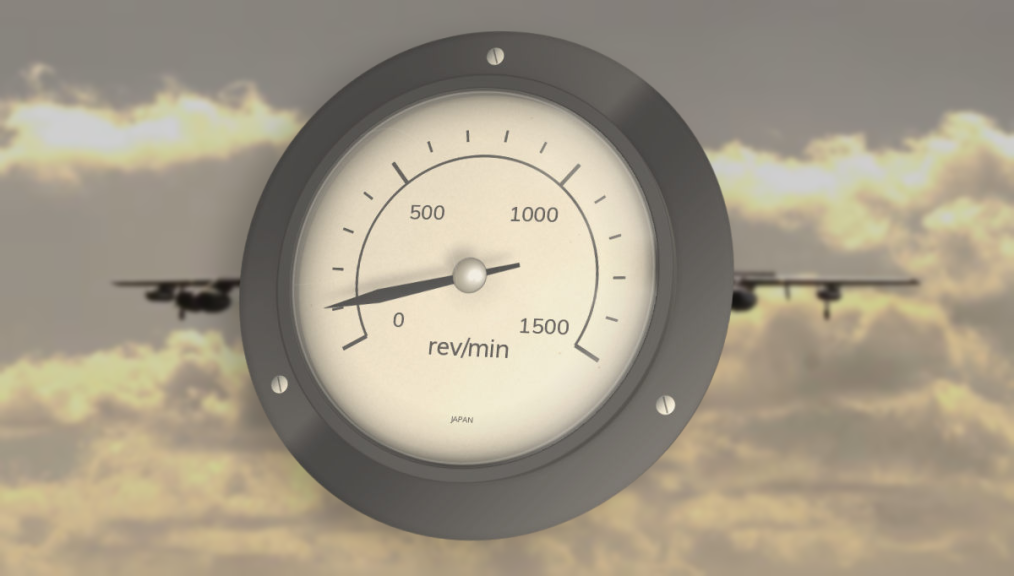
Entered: 100 rpm
